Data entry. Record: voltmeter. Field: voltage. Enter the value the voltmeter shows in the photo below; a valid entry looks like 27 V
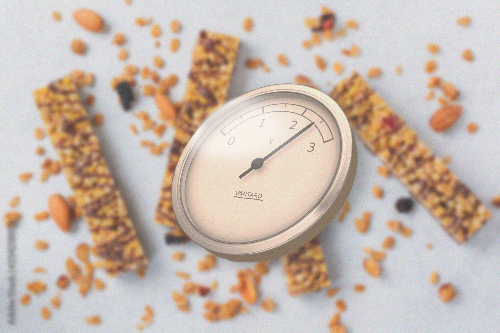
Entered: 2.5 V
